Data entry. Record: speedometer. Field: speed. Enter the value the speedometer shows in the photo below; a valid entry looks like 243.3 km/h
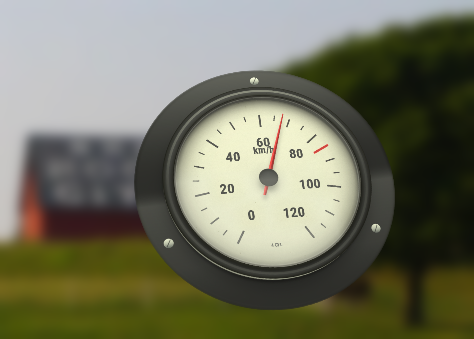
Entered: 67.5 km/h
